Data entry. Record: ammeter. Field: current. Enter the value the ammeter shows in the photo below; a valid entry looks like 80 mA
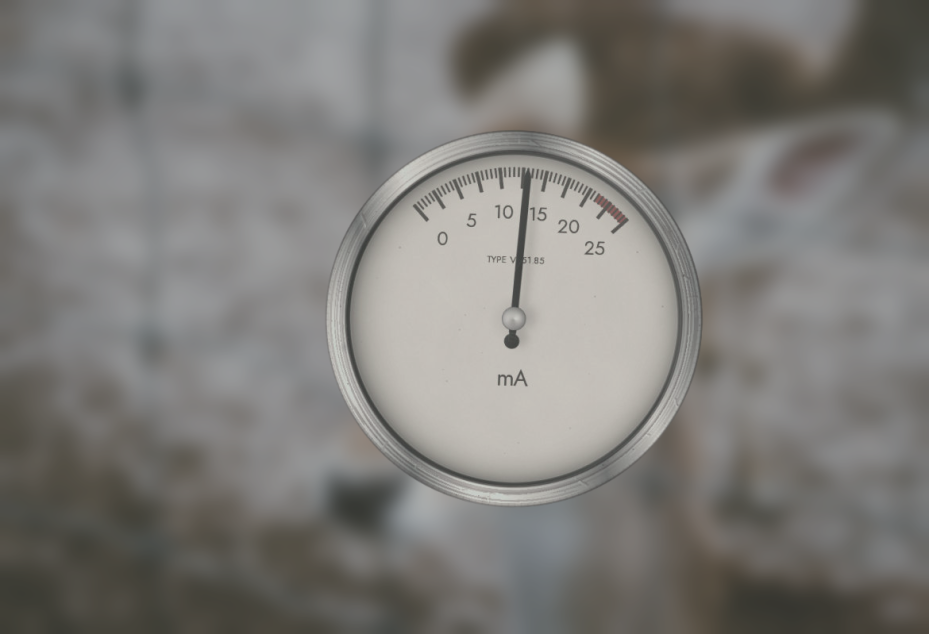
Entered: 13 mA
